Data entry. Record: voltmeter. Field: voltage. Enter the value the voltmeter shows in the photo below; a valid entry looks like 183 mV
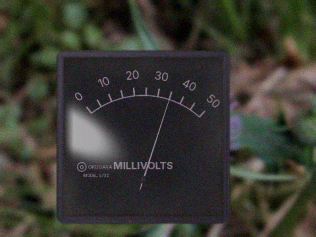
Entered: 35 mV
